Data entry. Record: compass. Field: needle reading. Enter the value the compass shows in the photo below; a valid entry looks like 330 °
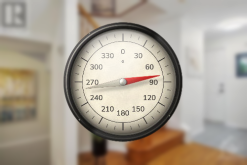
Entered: 80 °
